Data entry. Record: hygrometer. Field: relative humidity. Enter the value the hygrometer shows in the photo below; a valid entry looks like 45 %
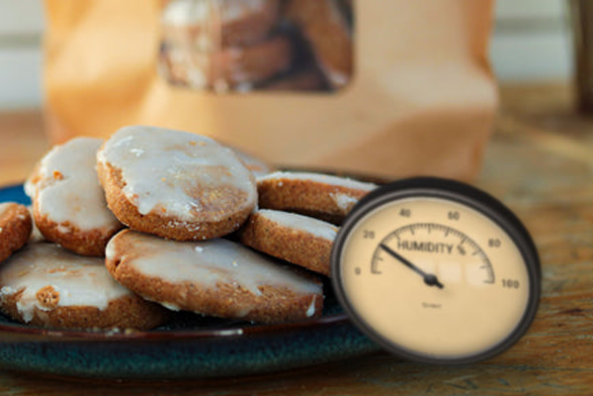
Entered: 20 %
